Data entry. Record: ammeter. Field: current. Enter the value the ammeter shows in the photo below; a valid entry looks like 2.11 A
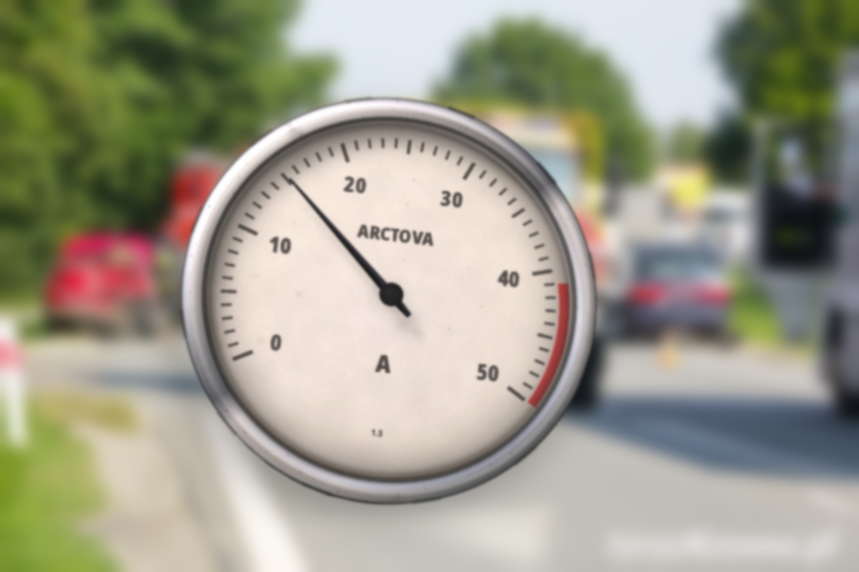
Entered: 15 A
